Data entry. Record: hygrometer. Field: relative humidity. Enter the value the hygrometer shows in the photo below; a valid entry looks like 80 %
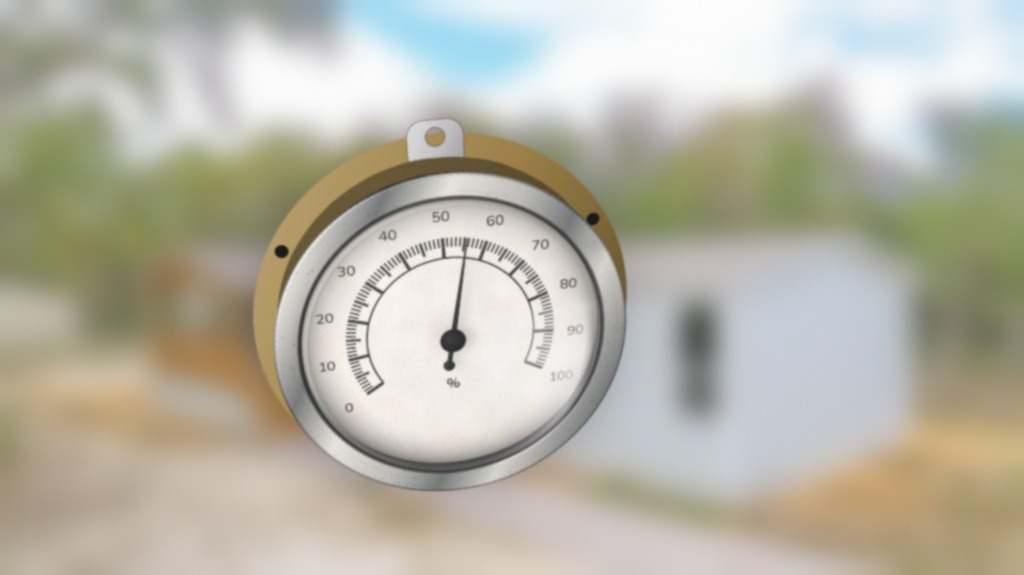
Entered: 55 %
